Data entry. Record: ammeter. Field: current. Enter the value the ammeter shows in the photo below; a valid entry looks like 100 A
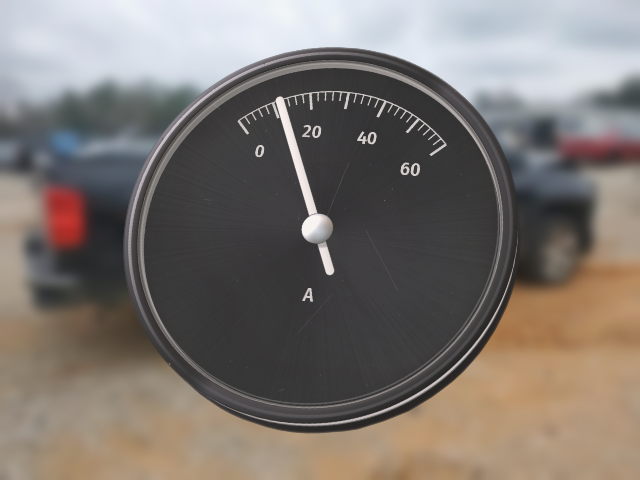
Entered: 12 A
